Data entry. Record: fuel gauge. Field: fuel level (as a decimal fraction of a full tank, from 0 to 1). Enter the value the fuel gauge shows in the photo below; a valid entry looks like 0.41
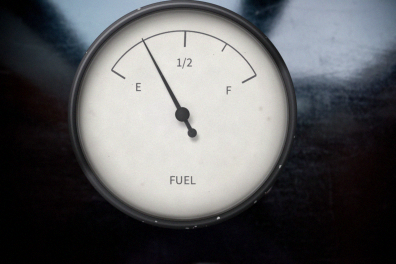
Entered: 0.25
